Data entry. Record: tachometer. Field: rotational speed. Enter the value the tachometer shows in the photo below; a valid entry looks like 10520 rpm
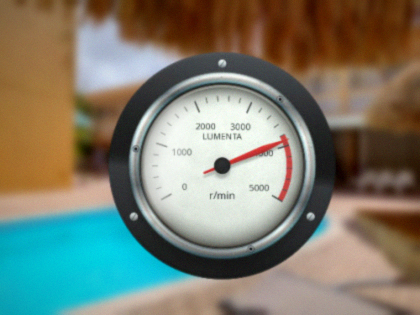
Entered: 3900 rpm
